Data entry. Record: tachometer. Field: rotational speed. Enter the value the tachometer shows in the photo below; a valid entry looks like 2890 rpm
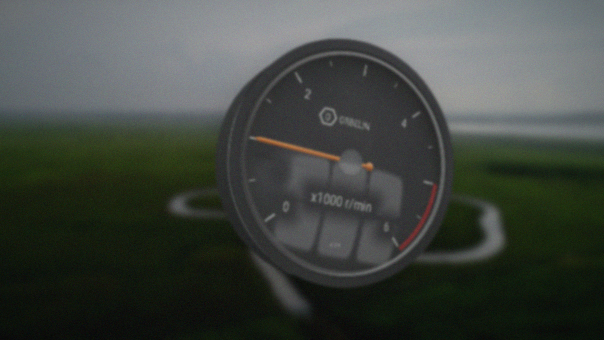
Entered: 1000 rpm
